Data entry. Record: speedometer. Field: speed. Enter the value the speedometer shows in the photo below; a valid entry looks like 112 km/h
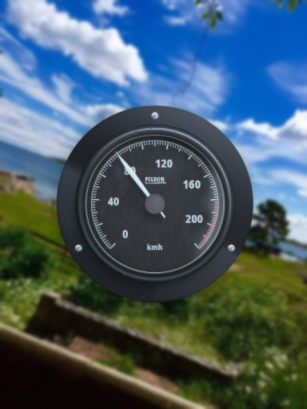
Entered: 80 km/h
